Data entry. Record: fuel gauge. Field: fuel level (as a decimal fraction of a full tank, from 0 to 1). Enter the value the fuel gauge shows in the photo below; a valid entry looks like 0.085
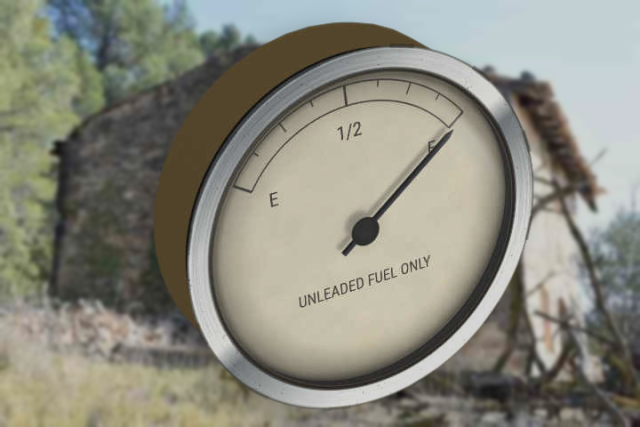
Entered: 1
